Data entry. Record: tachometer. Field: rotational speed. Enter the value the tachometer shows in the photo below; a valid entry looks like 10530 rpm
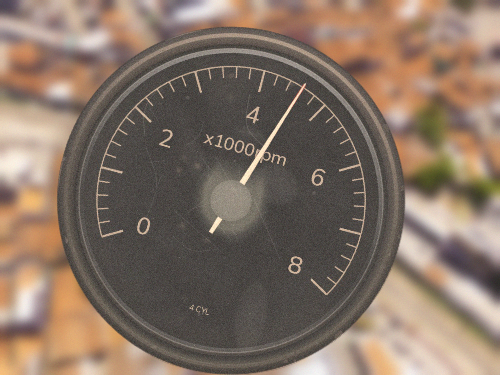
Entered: 4600 rpm
